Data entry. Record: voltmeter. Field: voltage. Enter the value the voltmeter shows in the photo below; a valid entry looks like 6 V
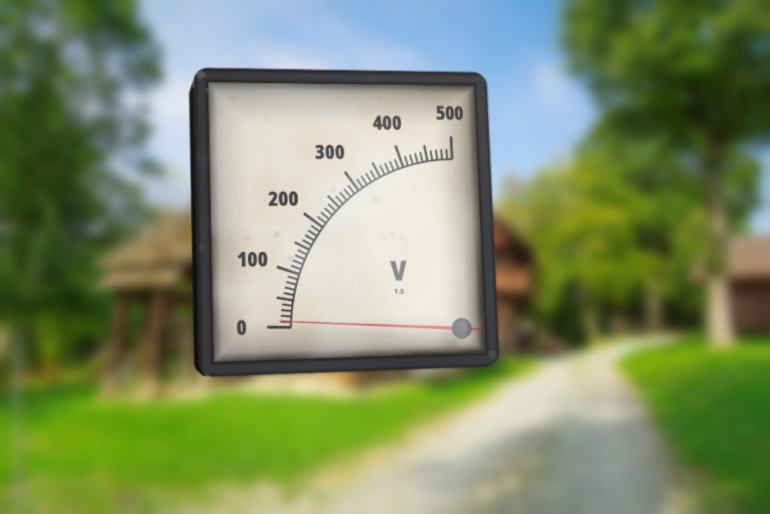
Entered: 10 V
